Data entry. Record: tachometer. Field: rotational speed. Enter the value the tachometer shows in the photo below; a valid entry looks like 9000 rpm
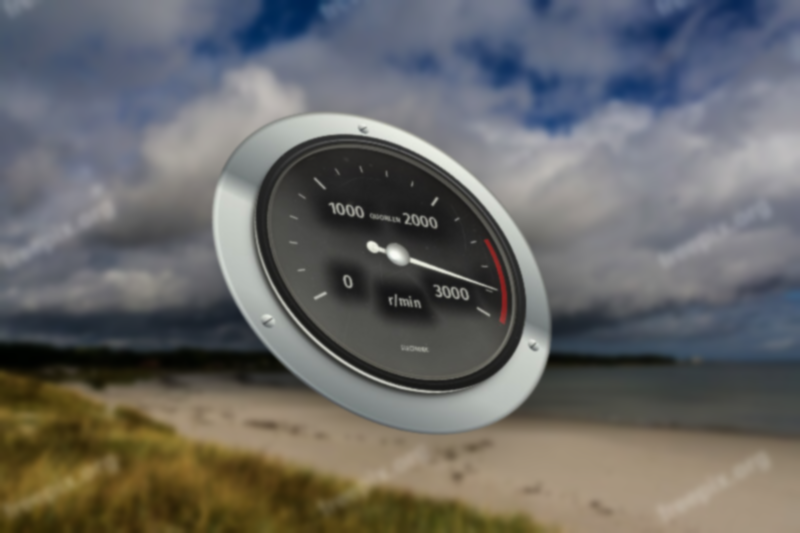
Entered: 2800 rpm
